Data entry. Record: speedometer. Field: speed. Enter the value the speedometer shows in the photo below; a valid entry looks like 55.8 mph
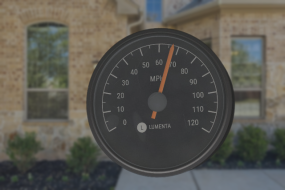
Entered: 67.5 mph
